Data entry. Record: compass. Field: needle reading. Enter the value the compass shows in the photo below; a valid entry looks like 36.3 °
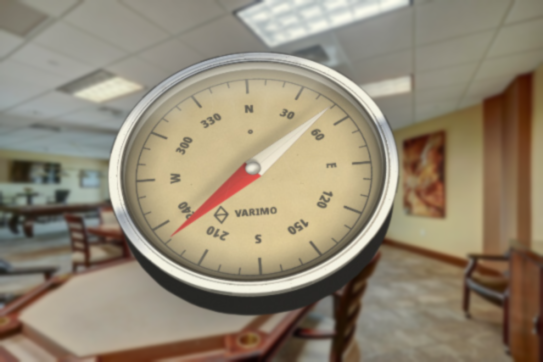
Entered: 230 °
